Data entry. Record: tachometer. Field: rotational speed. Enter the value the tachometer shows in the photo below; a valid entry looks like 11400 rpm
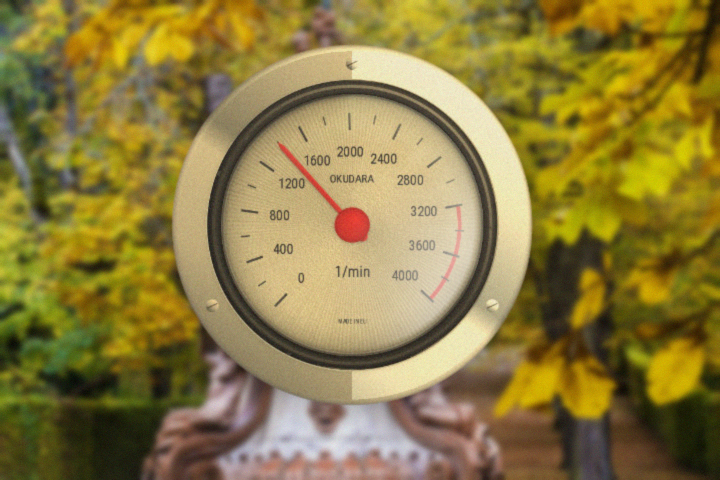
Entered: 1400 rpm
